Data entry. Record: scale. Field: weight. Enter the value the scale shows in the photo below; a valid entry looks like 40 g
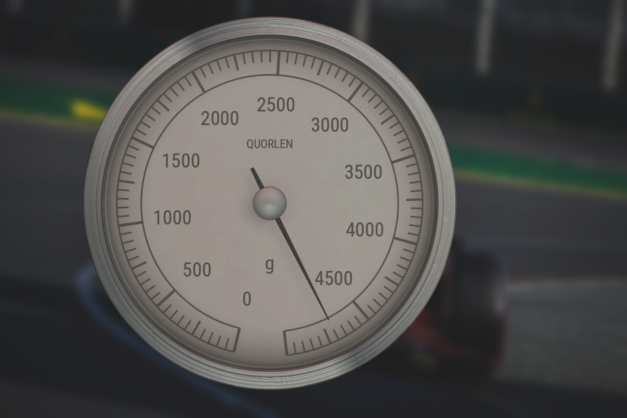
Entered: 4700 g
